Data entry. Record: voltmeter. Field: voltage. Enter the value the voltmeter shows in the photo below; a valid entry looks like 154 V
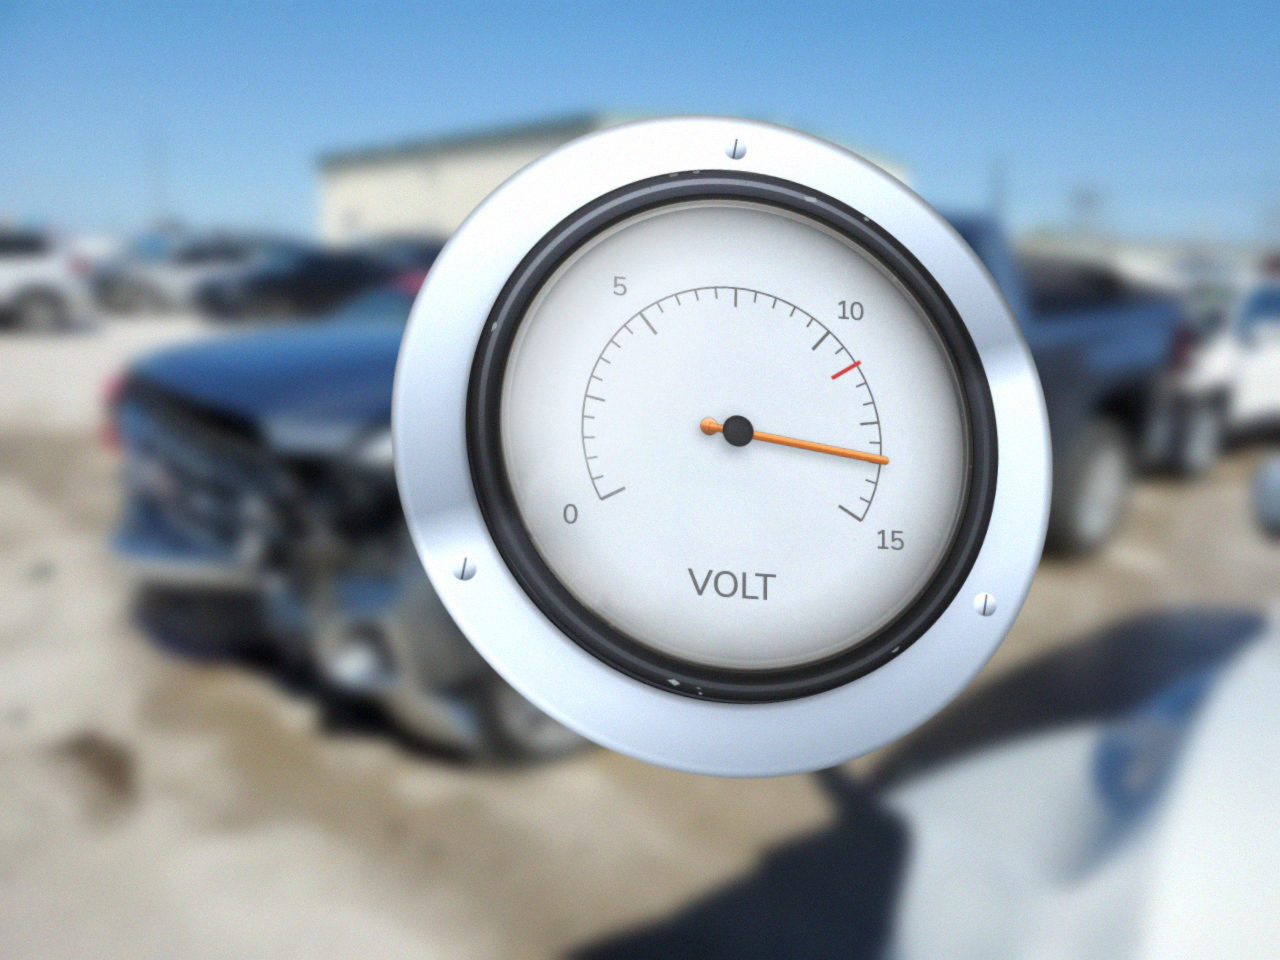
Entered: 13.5 V
